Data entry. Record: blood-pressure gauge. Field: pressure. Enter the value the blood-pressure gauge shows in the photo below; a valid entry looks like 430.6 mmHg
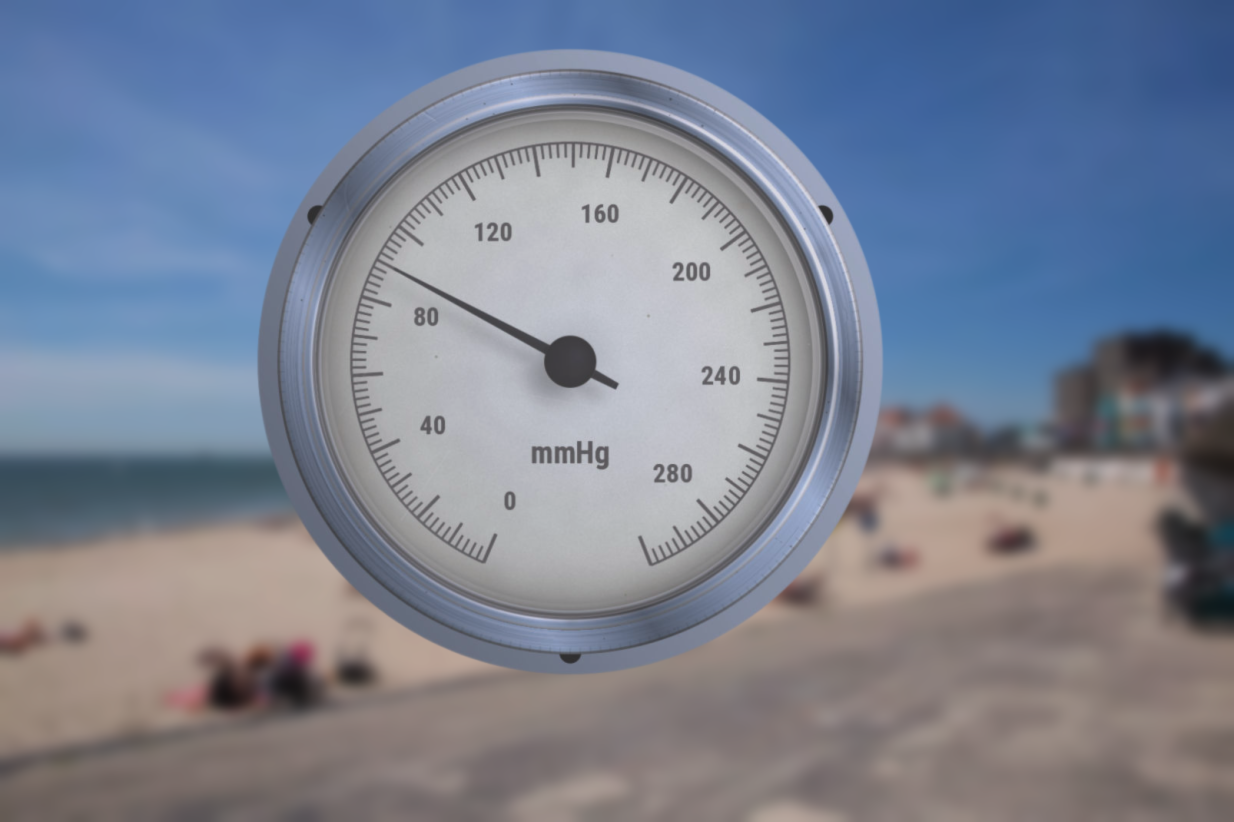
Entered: 90 mmHg
